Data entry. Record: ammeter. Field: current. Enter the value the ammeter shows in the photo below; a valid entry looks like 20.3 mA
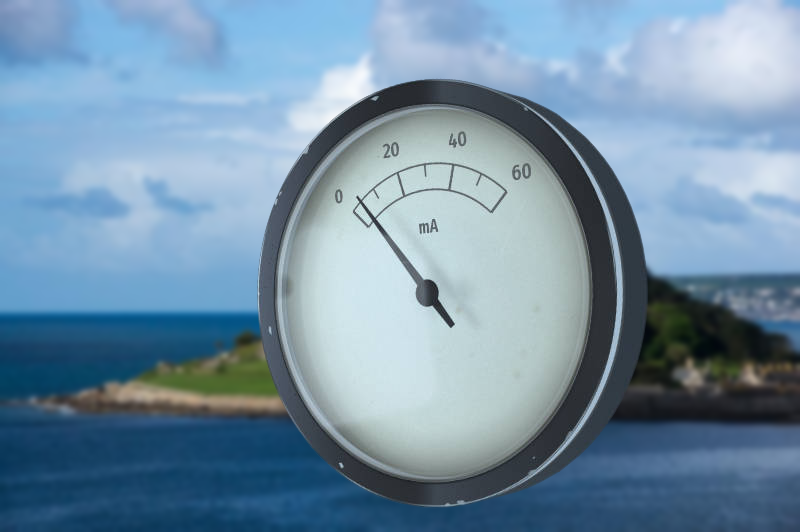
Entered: 5 mA
